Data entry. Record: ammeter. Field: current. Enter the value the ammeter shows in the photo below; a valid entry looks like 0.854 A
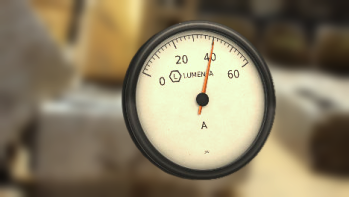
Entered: 40 A
